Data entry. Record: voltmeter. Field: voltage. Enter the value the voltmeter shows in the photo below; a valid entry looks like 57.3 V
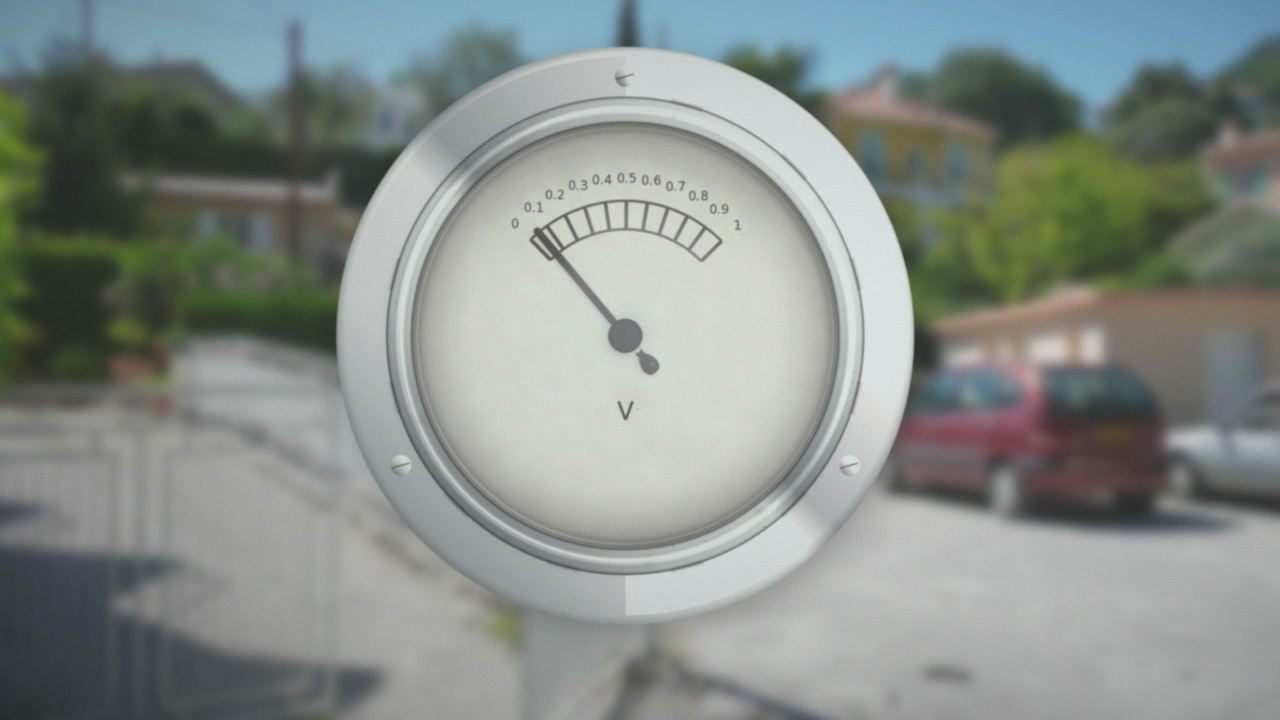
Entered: 0.05 V
